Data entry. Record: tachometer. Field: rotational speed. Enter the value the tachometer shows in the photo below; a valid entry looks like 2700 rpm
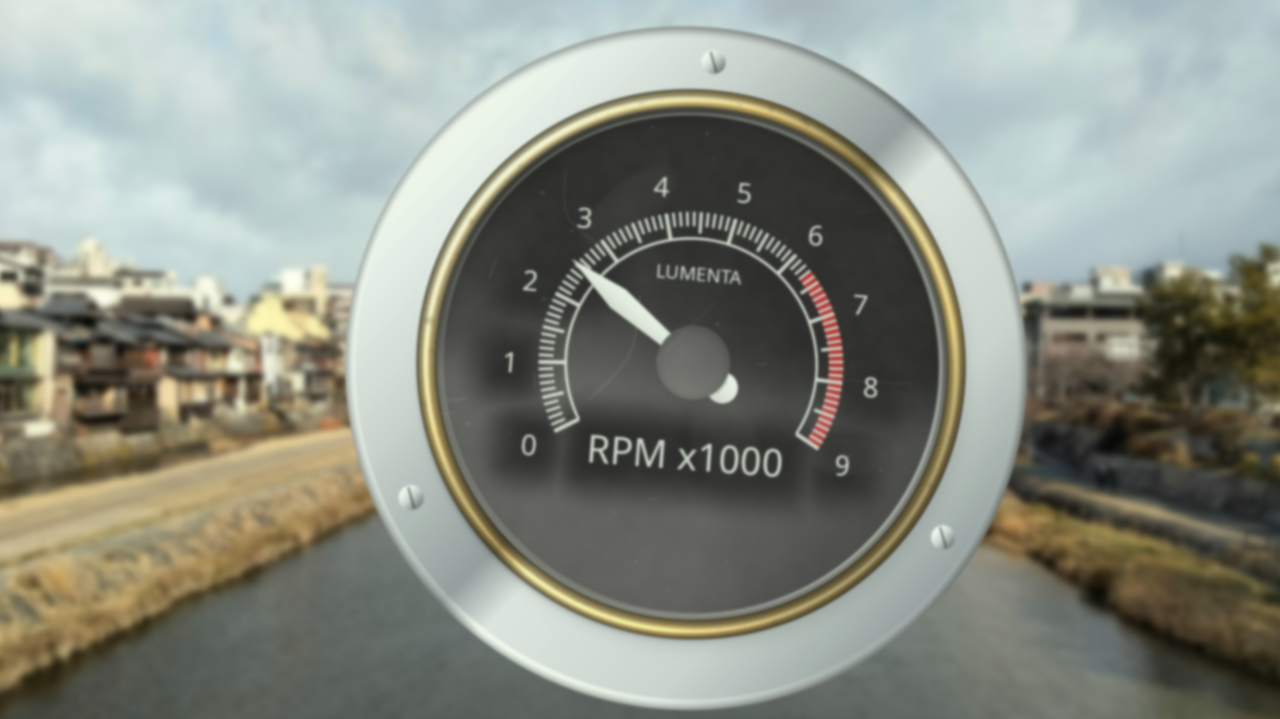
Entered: 2500 rpm
